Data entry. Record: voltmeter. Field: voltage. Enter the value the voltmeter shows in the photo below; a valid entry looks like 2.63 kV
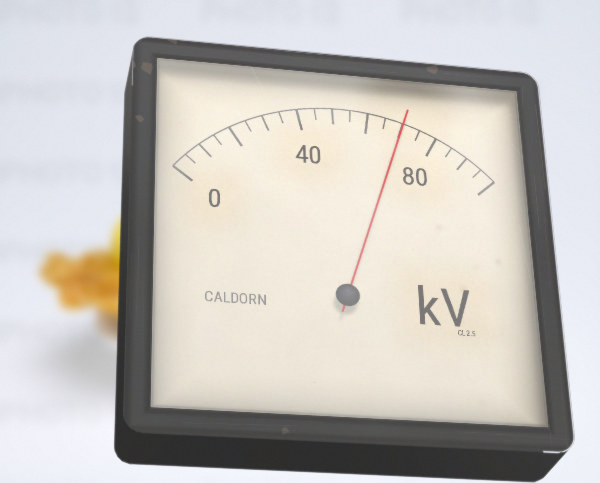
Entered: 70 kV
